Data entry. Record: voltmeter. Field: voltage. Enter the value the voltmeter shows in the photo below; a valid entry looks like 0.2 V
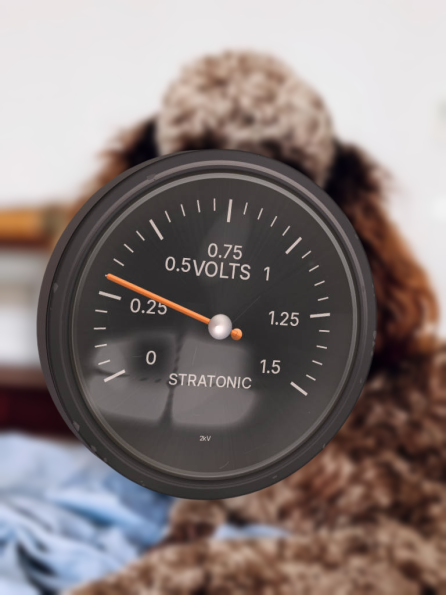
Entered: 0.3 V
